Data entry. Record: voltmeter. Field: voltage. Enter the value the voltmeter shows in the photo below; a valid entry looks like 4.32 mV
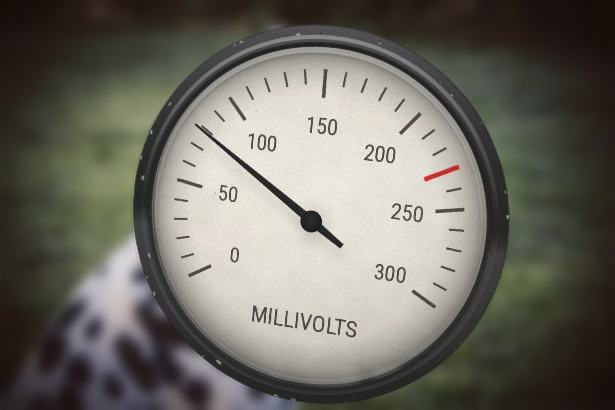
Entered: 80 mV
